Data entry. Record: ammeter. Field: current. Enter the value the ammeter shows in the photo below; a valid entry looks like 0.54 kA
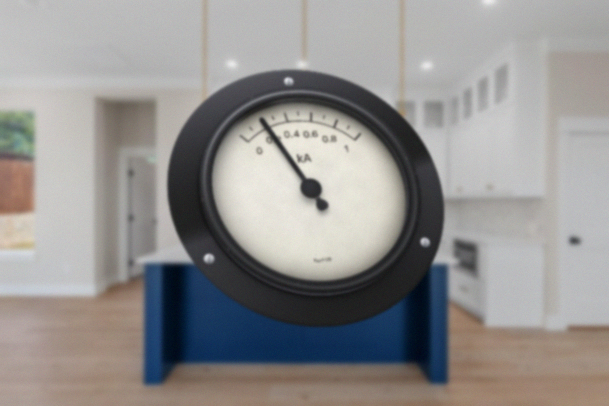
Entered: 0.2 kA
